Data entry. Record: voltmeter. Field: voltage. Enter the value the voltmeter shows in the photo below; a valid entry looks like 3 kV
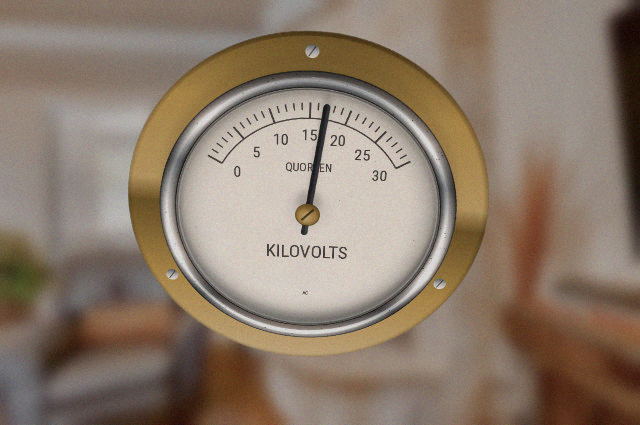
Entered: 17 kV
